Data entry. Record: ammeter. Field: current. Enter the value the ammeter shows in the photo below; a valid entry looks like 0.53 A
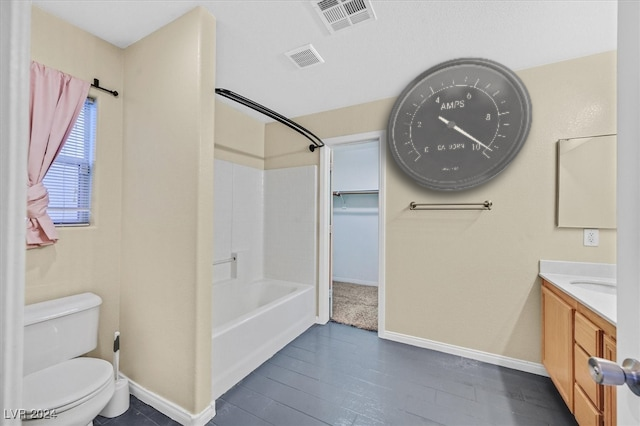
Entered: 9.75 A
